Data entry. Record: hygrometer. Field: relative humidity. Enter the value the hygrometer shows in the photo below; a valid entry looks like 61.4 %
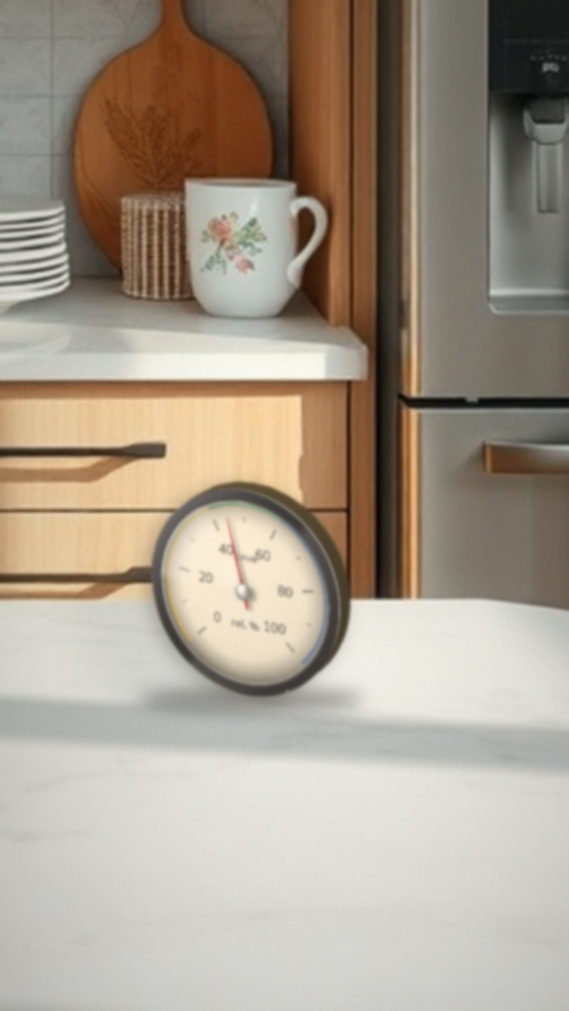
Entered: 45 %
